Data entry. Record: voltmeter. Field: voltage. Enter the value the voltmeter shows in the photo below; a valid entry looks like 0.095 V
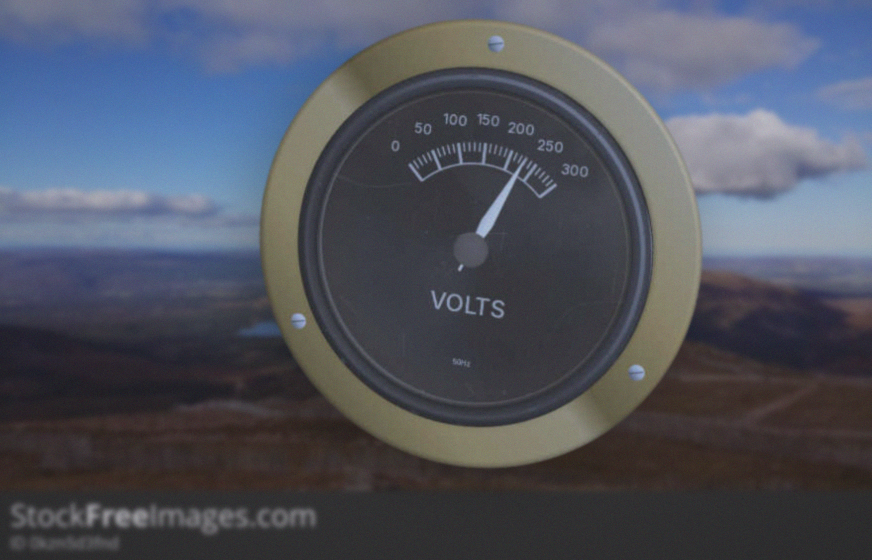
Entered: 230 V
